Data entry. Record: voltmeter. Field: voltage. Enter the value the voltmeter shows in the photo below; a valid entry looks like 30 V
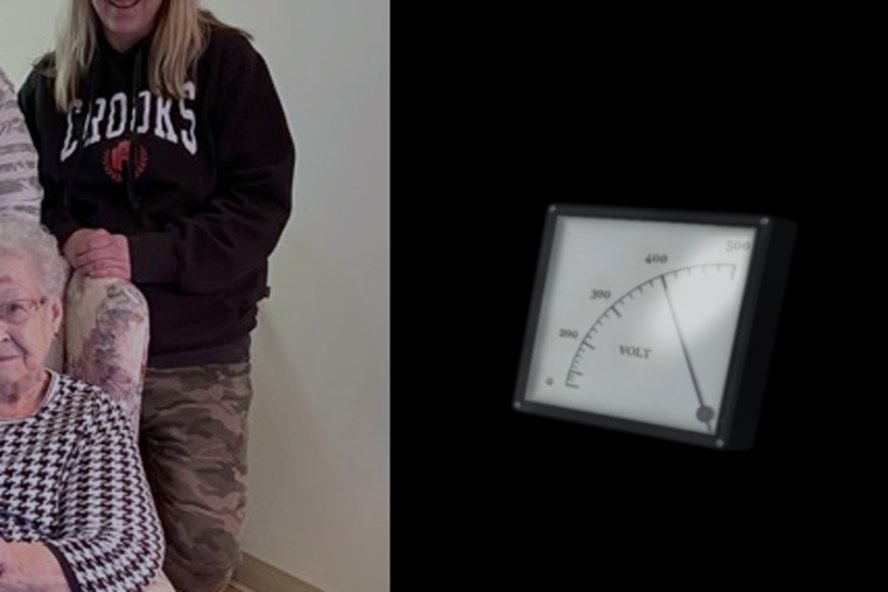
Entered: 400 V
